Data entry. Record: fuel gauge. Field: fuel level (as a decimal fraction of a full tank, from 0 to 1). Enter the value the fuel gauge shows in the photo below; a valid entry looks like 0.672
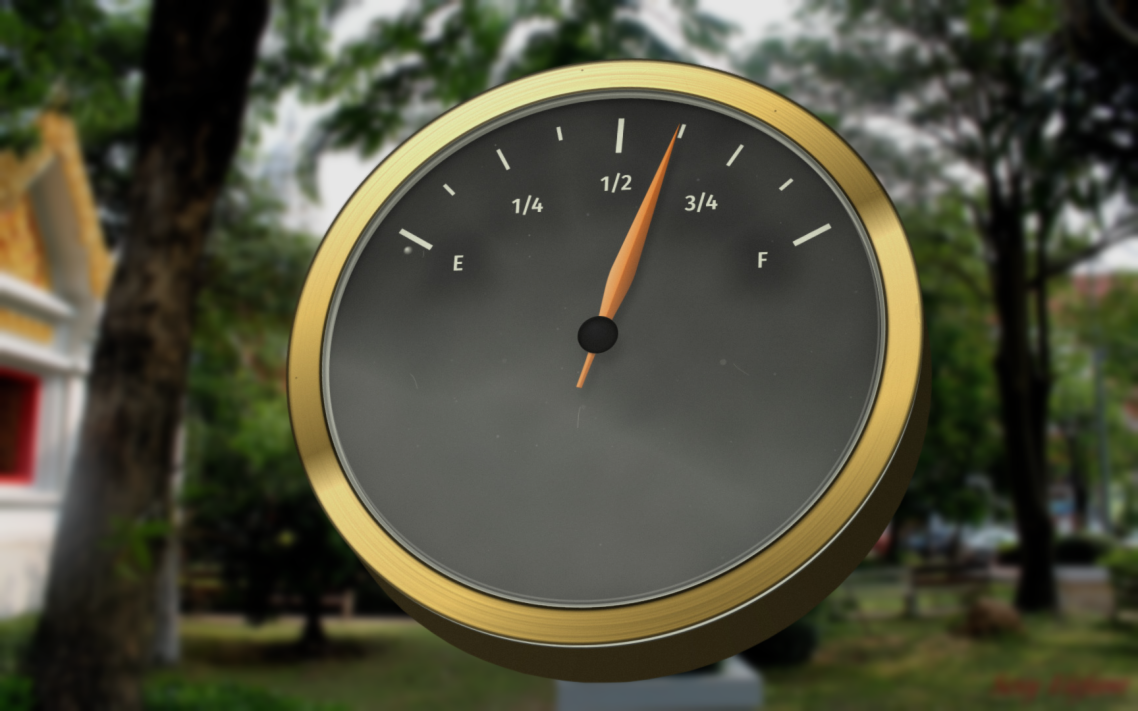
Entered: 0.625
